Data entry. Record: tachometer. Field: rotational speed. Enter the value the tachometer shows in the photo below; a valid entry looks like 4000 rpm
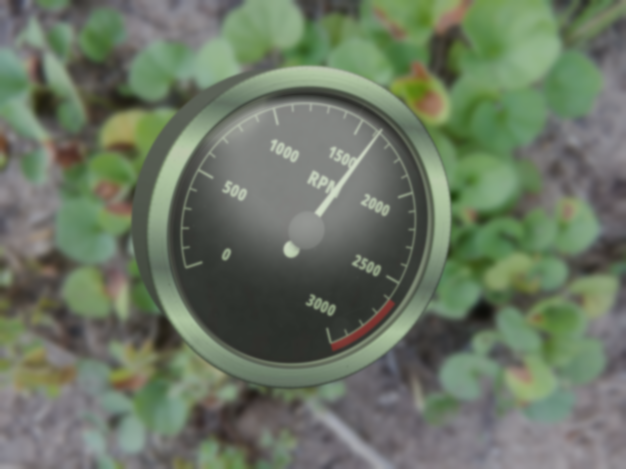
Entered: 1600 rpm
